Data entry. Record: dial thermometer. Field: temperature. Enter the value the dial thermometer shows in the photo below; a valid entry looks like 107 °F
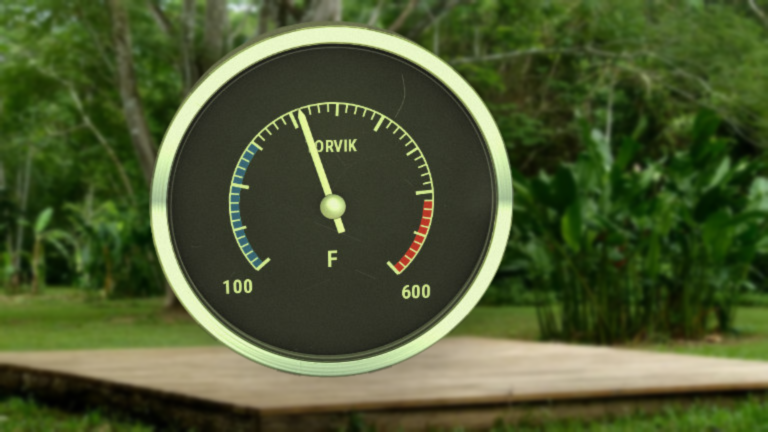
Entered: 310 °F
